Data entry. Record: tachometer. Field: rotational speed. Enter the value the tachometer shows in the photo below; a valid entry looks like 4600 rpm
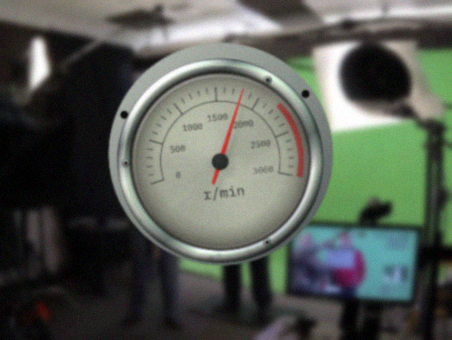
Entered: 1800 rpm
